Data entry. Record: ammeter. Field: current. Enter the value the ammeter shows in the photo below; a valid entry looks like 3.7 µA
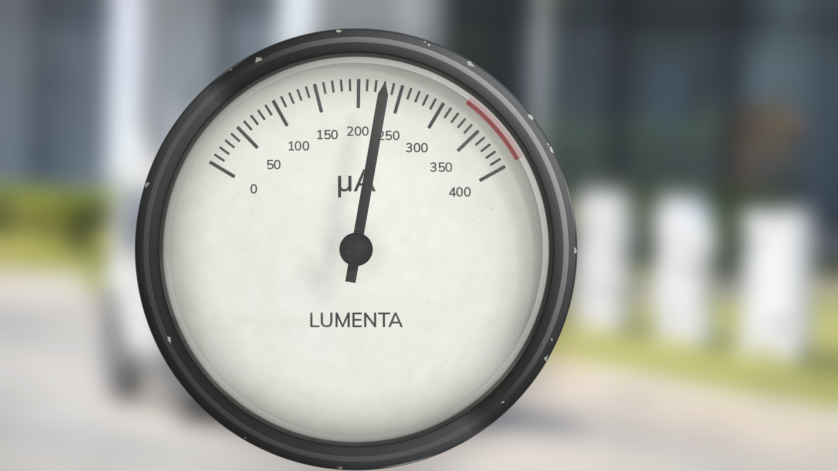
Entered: 230 µA
